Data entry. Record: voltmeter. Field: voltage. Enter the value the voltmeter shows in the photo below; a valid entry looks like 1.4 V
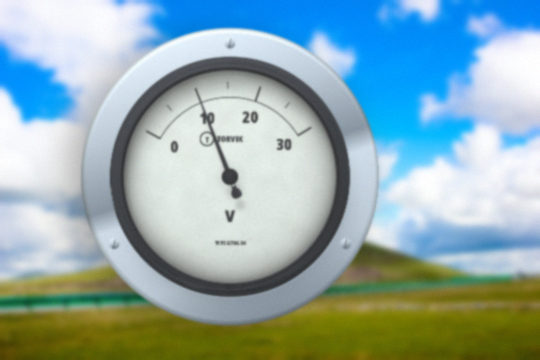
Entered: 10 V
